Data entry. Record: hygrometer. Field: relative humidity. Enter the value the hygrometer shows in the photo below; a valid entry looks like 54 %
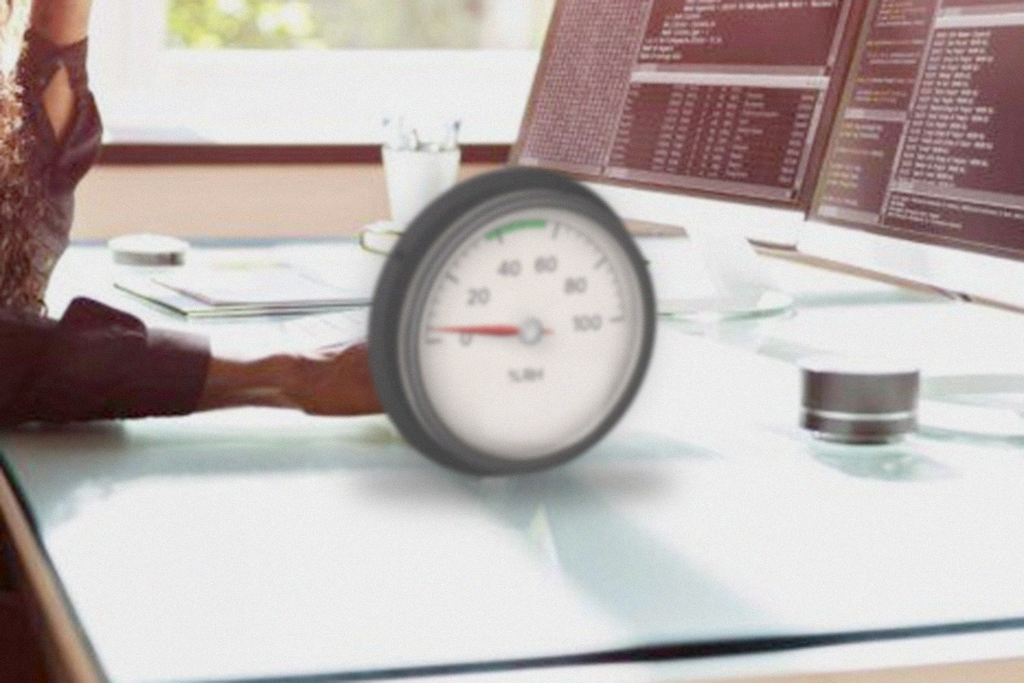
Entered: 4 %
